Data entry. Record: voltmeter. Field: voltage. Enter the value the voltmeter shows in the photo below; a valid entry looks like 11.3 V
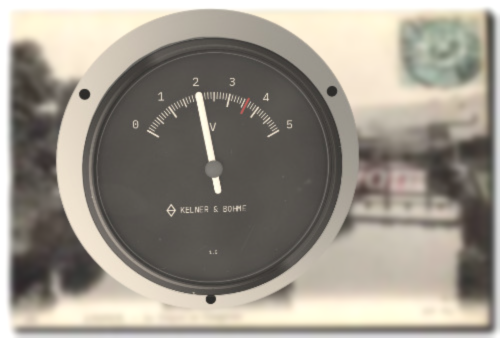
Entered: 2 V
